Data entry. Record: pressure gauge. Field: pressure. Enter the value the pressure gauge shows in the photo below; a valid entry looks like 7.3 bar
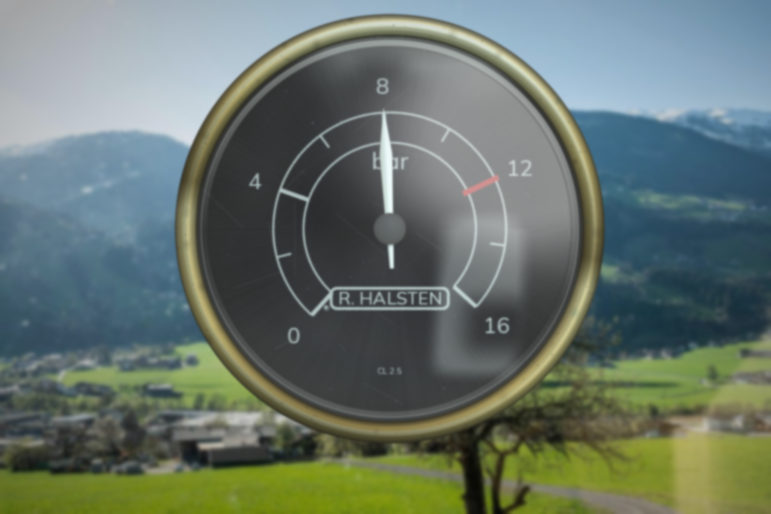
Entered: 8 bar
